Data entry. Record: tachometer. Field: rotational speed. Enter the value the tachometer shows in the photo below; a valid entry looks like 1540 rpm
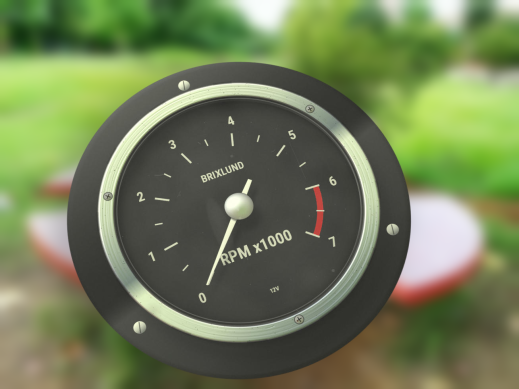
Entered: 0 rpm
